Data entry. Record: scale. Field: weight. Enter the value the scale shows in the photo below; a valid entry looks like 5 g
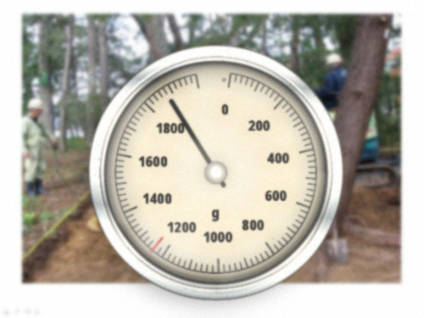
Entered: 1880 g
